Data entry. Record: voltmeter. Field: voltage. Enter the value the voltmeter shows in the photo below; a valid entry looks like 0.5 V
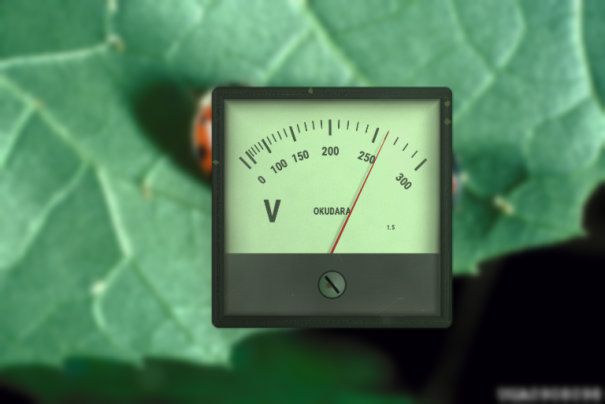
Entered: 260 V
